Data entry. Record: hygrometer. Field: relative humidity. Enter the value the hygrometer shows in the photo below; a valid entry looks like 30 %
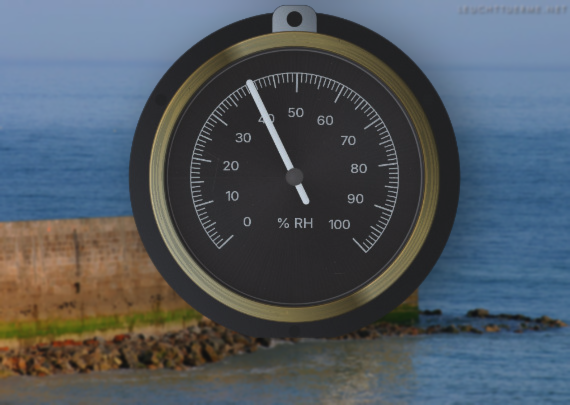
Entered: 40 %
